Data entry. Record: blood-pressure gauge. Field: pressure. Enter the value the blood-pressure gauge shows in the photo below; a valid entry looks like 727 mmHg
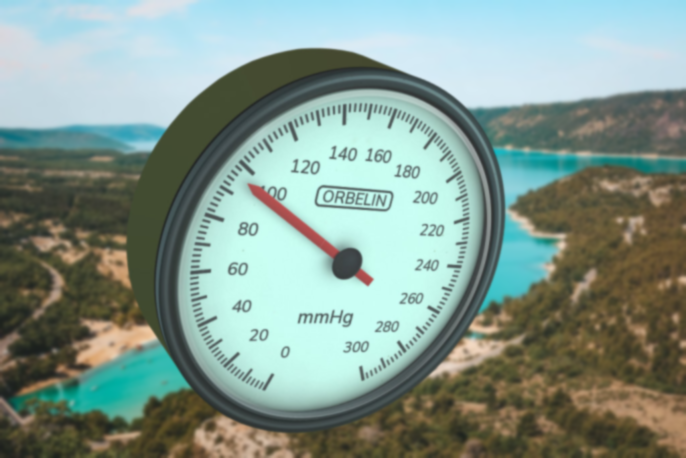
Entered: 96 mmHg
